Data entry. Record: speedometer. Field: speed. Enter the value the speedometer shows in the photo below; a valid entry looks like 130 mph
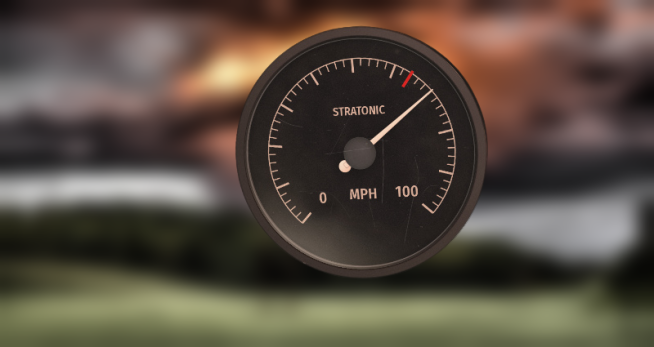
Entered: 70 mph
